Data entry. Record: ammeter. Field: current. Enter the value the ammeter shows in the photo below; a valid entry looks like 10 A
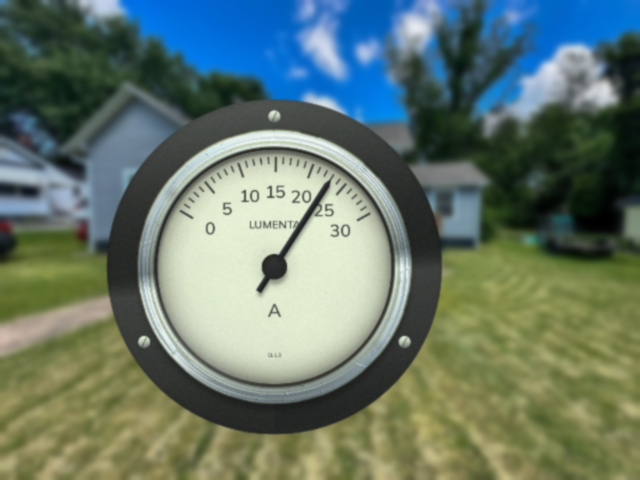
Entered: 23 A
